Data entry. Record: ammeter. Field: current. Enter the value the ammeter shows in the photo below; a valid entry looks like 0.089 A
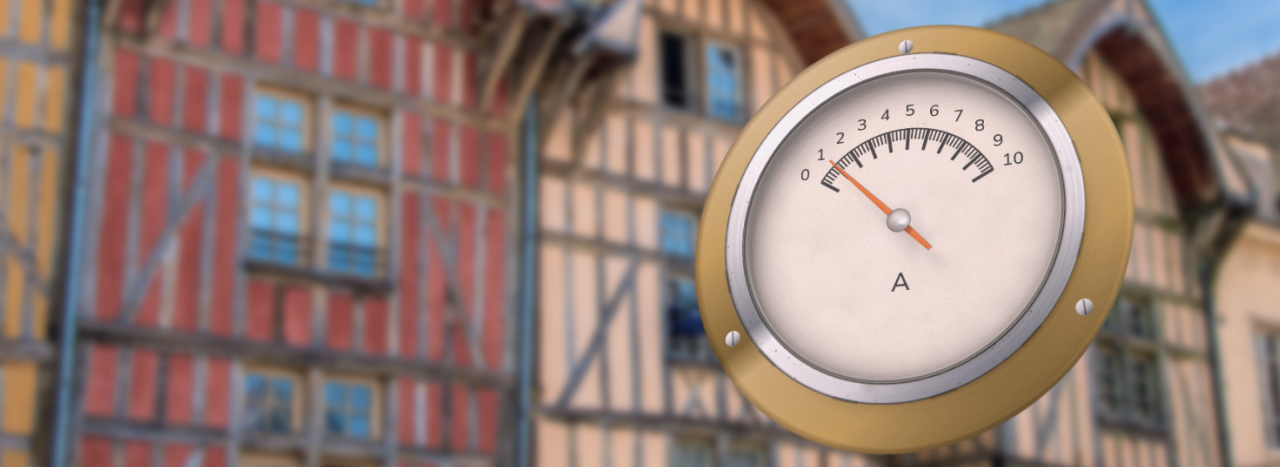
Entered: 1 A
